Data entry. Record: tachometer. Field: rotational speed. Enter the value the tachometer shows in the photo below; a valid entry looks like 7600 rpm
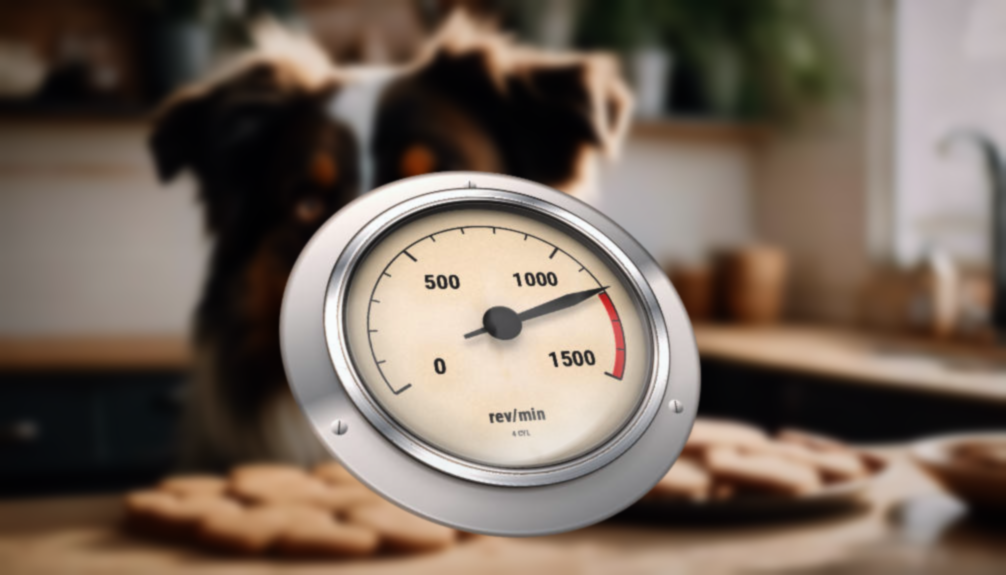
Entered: 1200 rpm
